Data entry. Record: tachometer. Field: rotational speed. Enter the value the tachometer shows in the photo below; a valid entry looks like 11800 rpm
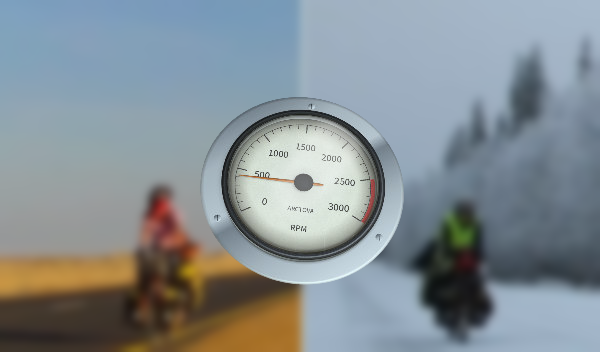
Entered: 400 rpm
